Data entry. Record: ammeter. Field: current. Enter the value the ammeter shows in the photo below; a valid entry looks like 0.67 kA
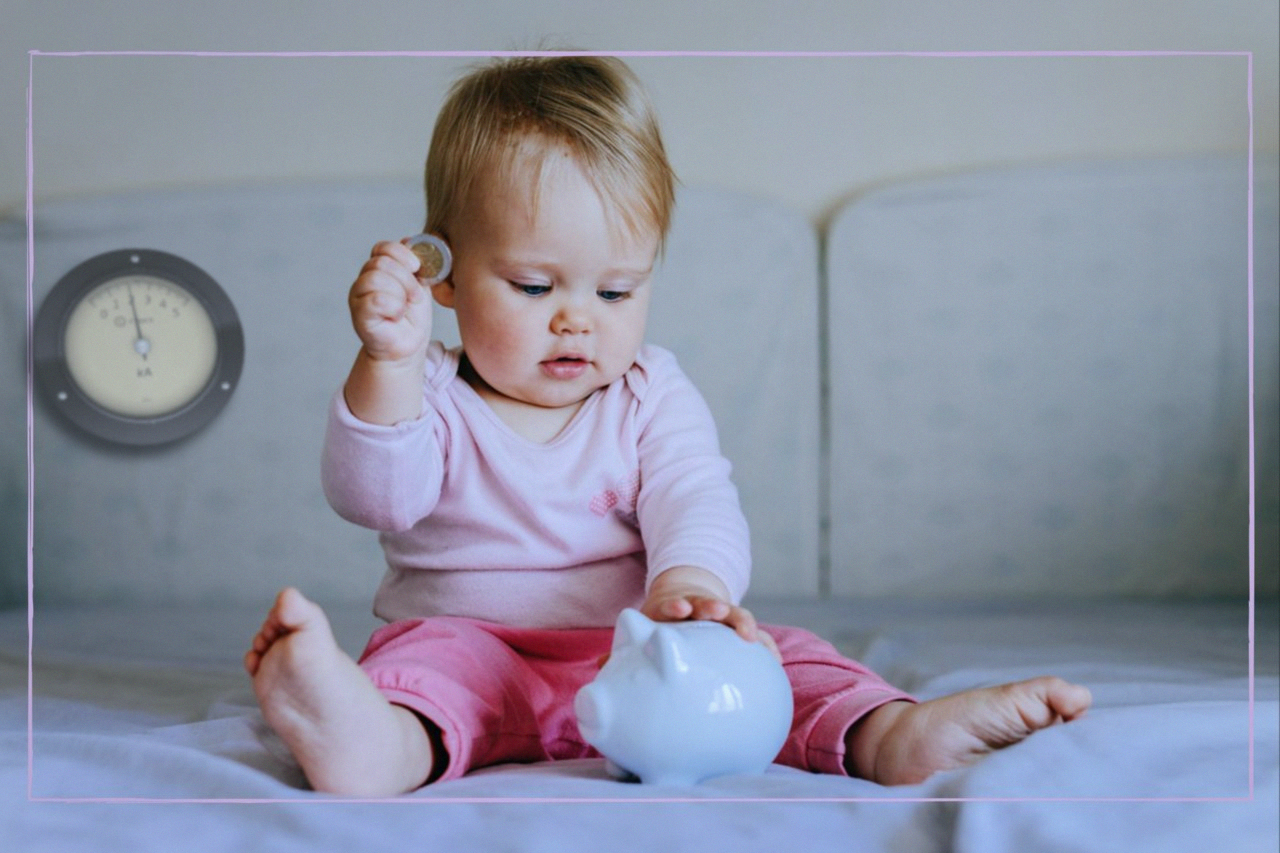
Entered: 2 kA
